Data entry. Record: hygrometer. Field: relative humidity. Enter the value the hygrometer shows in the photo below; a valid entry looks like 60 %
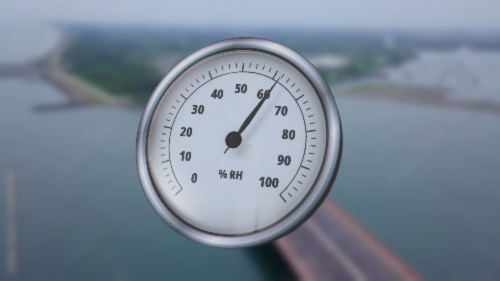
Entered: 62 %
